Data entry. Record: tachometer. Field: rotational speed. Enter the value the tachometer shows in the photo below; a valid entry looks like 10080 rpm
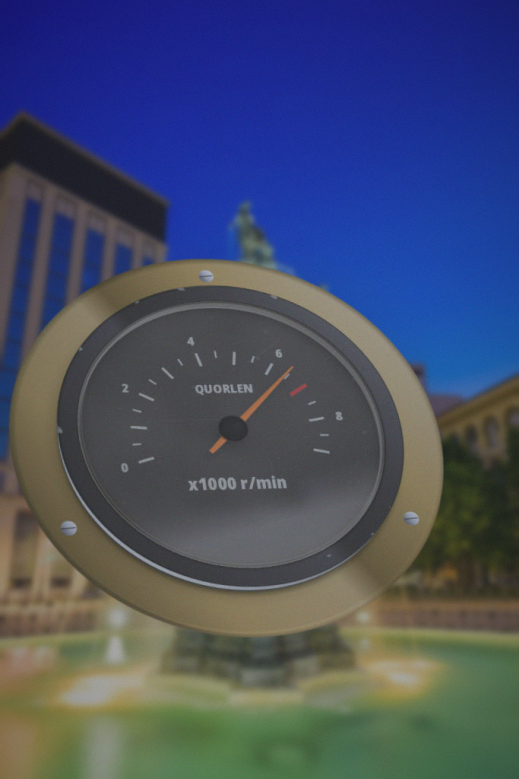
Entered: 6500 rpm
